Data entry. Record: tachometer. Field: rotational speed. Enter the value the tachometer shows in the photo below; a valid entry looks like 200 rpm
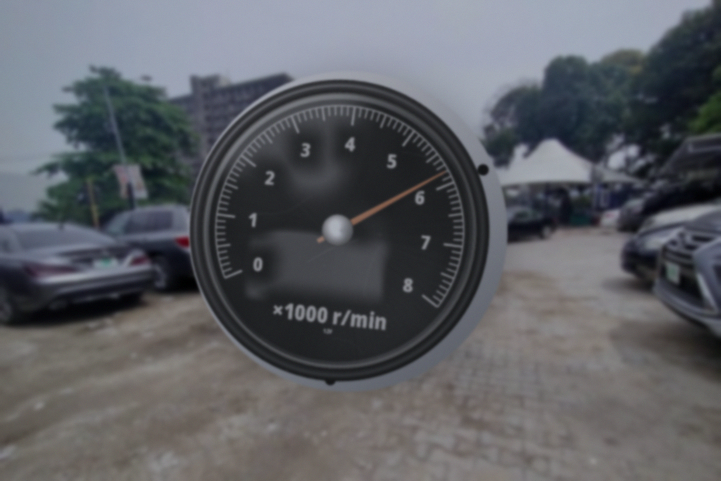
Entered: 5800 rpm
